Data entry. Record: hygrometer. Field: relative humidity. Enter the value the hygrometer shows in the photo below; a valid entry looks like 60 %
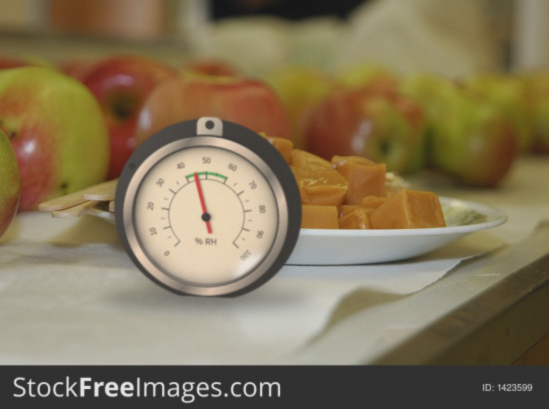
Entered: 45 %
